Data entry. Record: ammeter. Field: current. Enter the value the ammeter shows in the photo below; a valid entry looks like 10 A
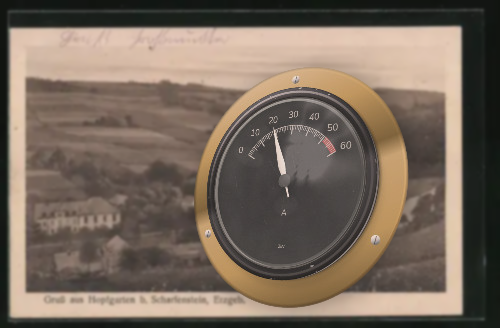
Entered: 20 A
